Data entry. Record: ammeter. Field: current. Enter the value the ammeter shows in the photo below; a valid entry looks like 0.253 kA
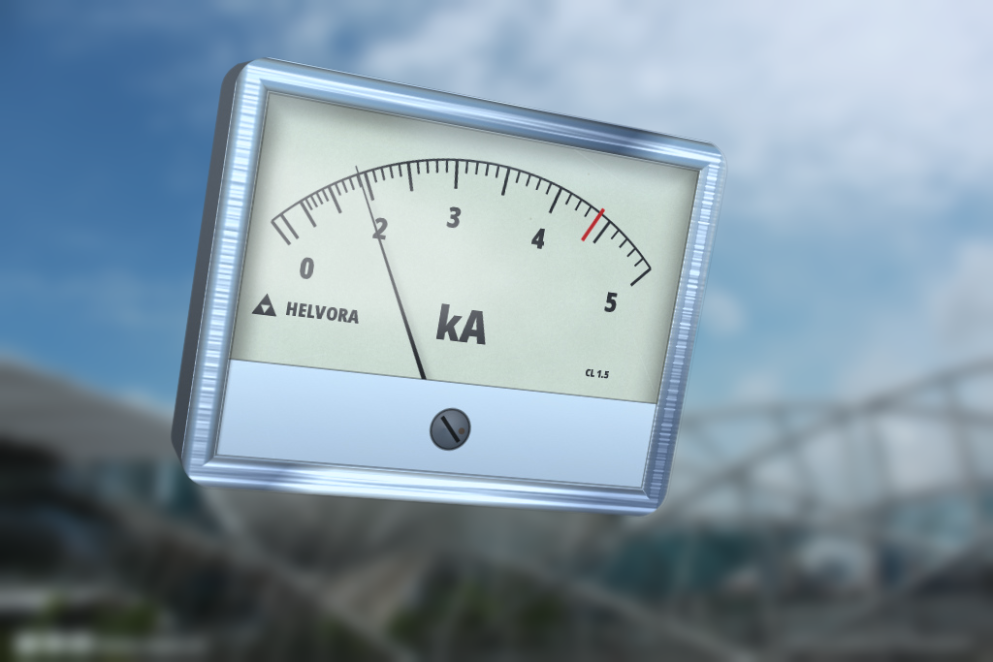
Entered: 1.9 kA
